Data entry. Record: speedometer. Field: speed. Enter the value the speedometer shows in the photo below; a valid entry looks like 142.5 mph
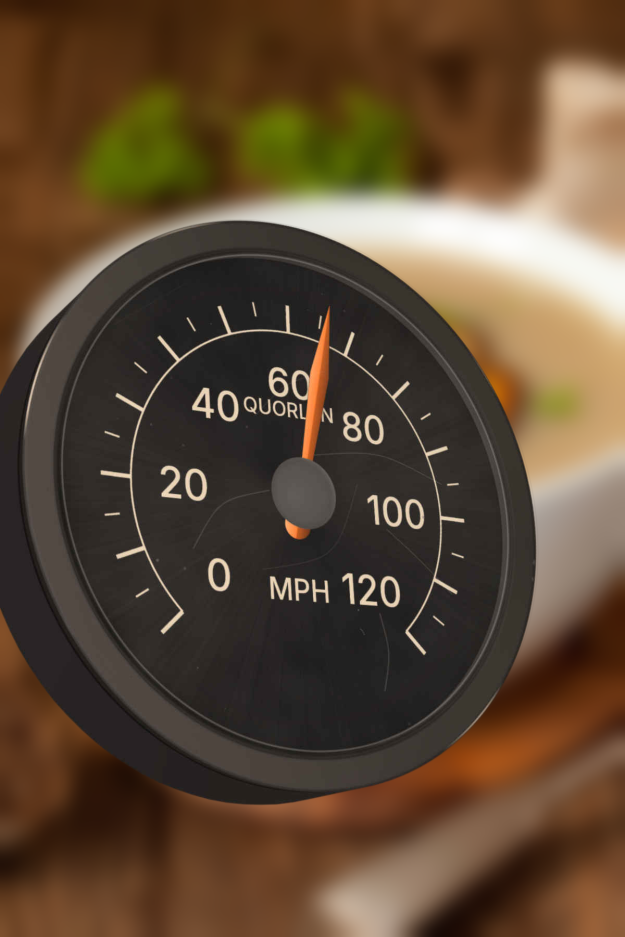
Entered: 65 mph
